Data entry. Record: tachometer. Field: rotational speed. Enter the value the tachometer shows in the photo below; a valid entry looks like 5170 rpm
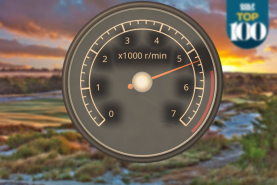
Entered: 5300 rpm
